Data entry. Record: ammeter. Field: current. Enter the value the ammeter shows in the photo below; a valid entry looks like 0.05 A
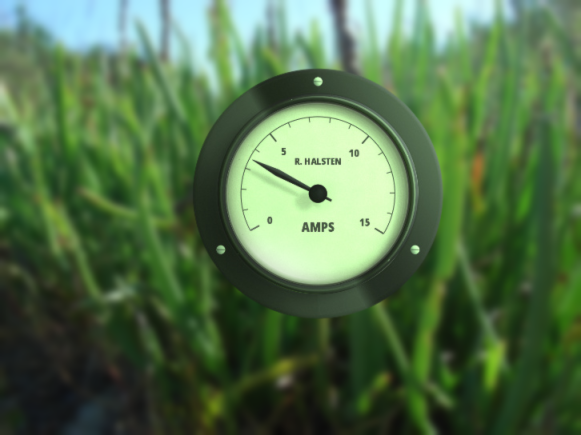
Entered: 3.5 A
